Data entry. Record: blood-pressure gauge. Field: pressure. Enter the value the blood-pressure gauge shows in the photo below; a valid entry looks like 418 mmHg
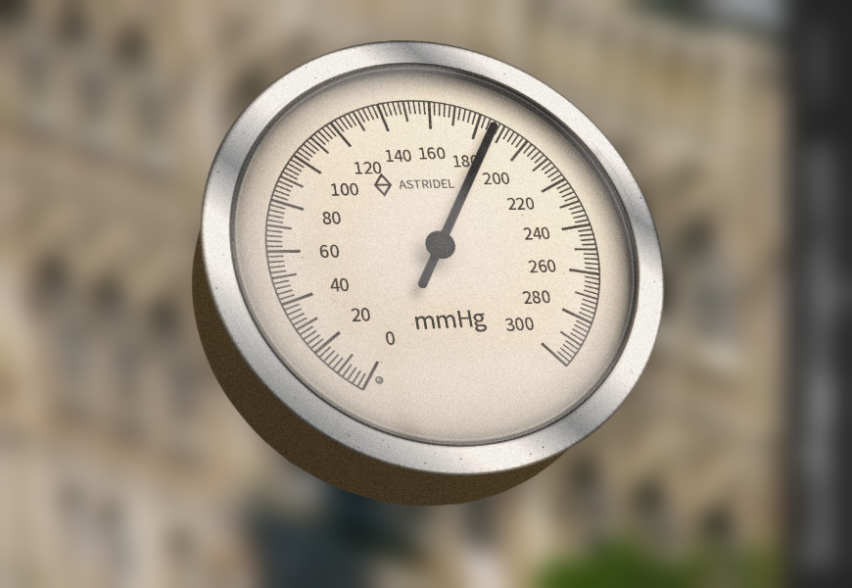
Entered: 186 mmHg
